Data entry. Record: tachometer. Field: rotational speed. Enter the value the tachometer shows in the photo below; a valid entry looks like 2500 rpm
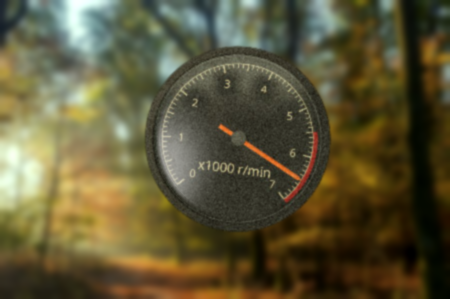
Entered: 6500 rpm
